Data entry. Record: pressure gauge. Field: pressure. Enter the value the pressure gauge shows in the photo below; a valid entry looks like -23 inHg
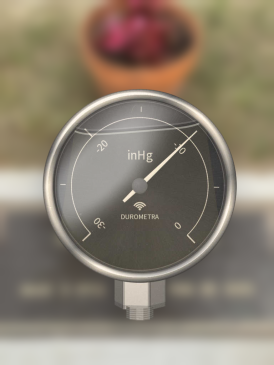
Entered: -10 inHg
